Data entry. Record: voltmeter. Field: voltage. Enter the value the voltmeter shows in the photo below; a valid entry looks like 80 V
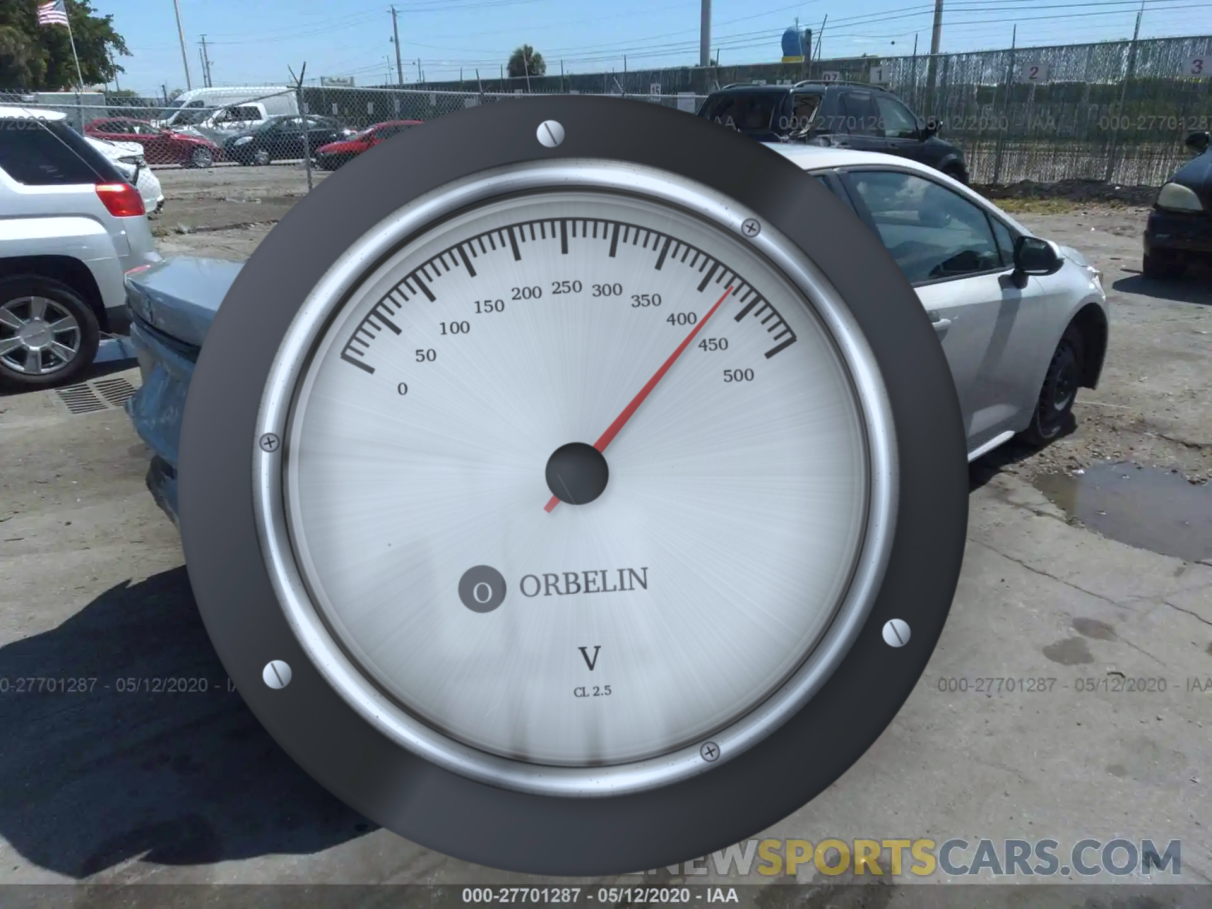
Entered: 425 V
